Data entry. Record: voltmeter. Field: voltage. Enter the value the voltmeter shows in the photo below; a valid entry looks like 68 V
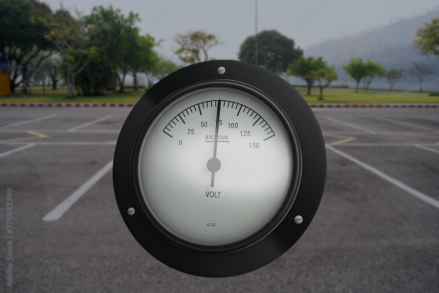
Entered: 75 V
